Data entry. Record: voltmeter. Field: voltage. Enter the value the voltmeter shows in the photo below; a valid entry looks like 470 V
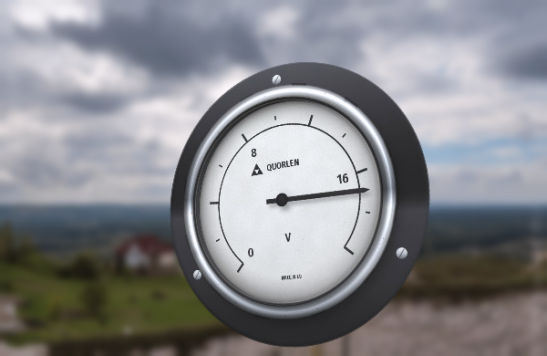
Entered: 17 V
